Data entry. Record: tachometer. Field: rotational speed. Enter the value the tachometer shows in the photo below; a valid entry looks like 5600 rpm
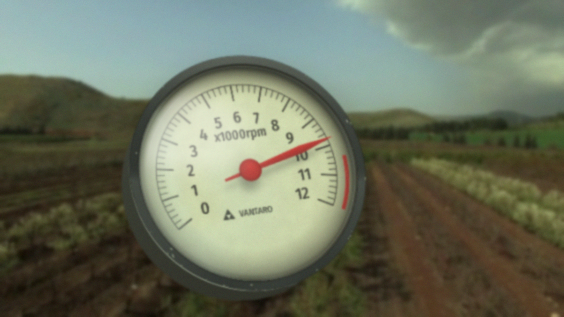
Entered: 9800 rpm
